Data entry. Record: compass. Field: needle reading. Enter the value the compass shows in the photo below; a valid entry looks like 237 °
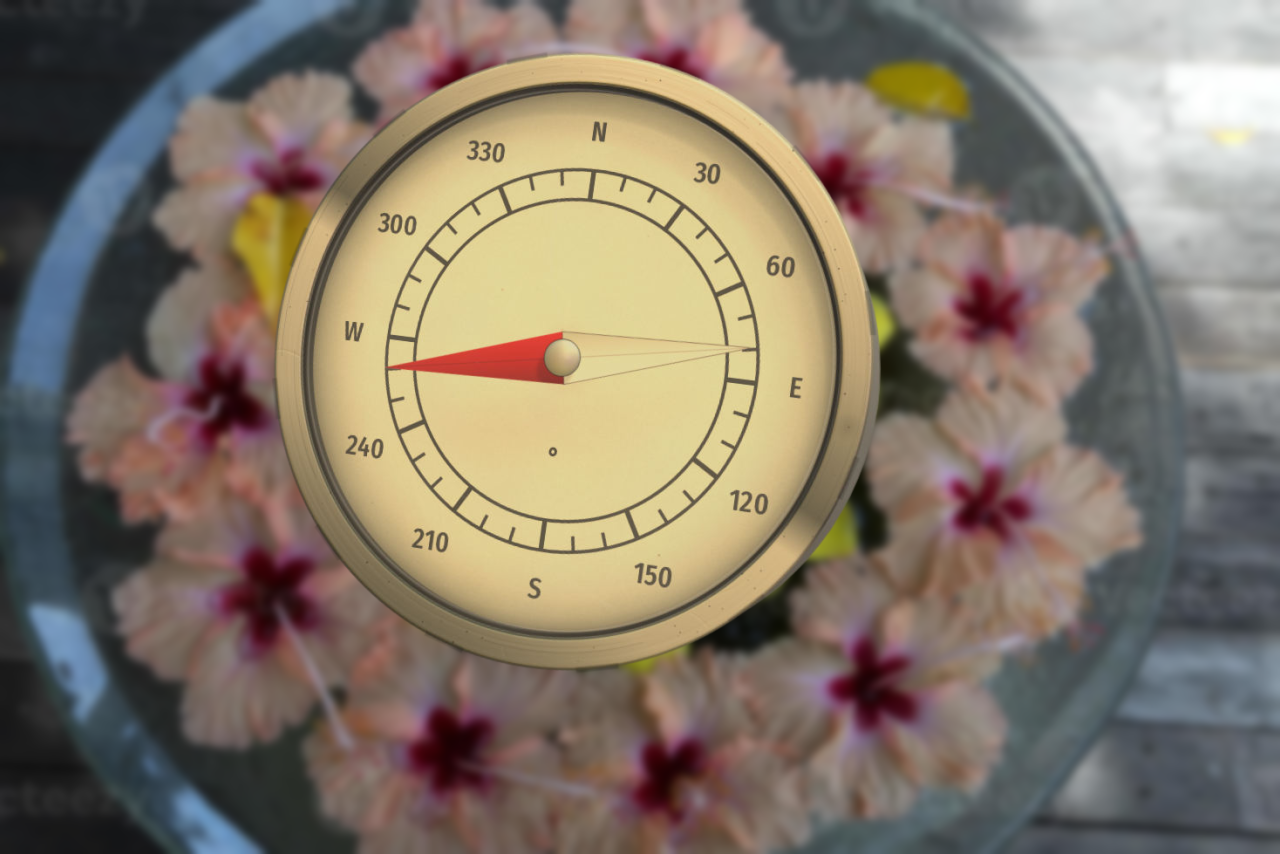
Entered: 260 °
